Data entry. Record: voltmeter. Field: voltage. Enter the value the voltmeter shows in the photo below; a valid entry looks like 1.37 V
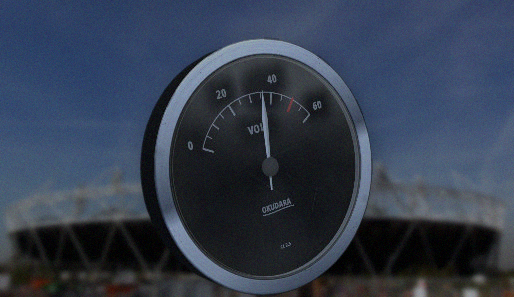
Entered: 35 V
